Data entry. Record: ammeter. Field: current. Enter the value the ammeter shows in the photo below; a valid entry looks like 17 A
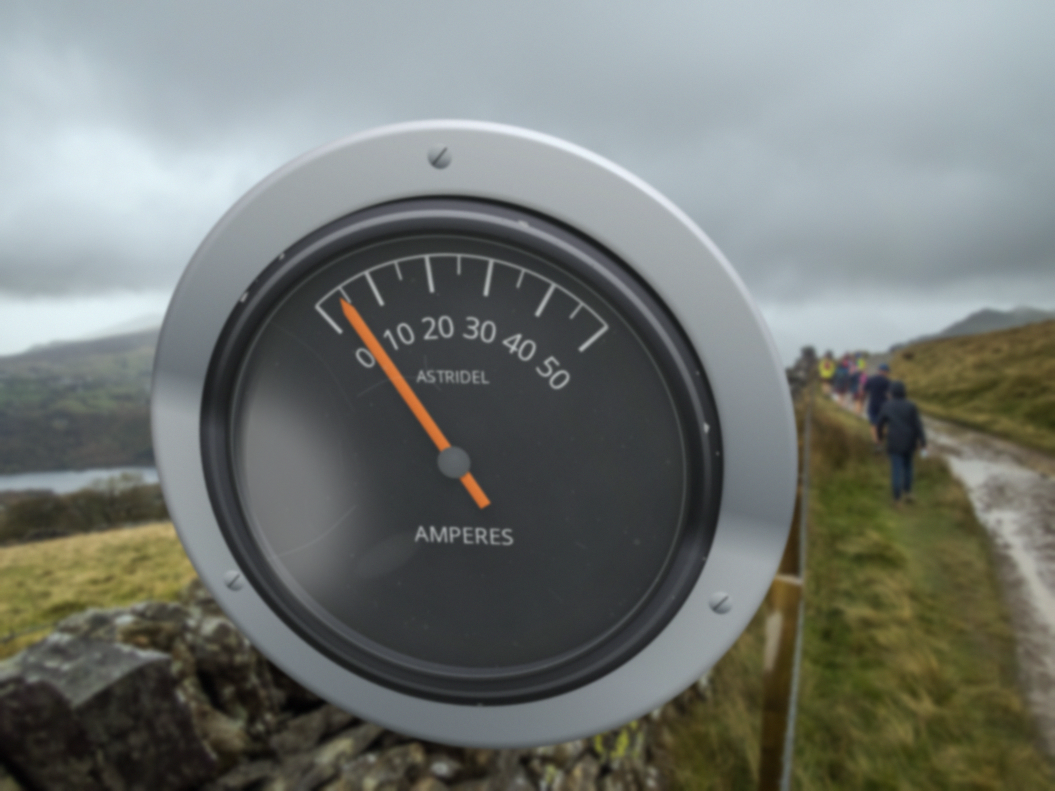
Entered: 5 A
